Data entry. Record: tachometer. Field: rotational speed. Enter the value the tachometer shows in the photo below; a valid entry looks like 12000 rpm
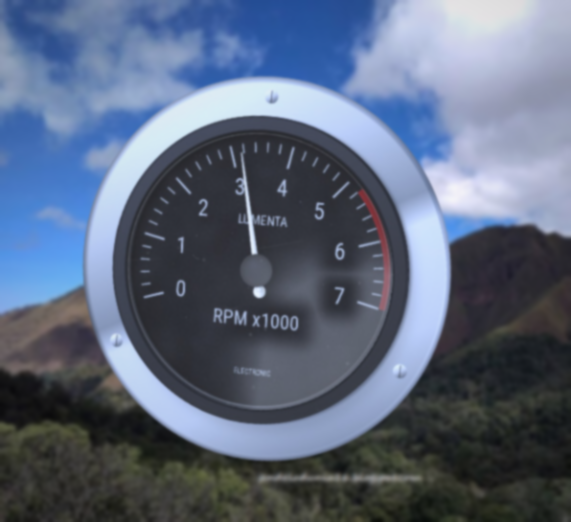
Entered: 3200 rpm
